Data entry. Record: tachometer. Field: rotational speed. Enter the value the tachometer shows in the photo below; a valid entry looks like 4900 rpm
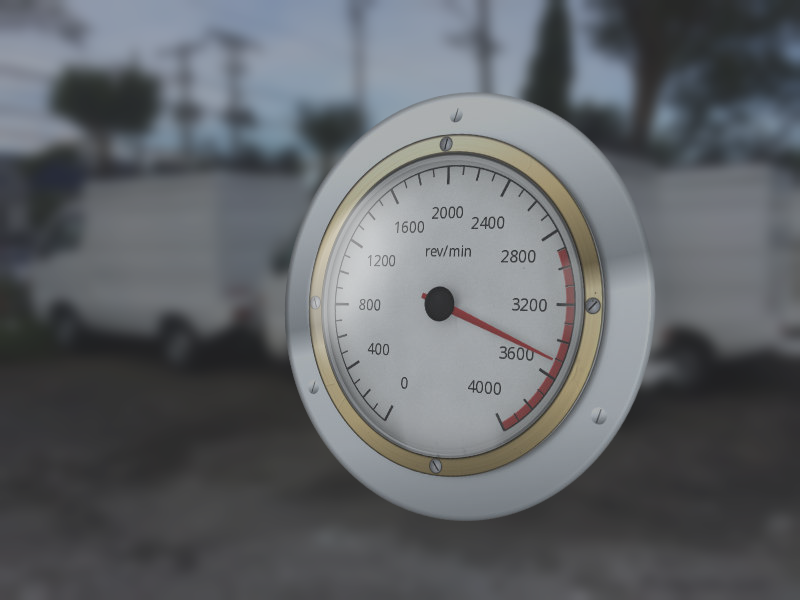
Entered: 3500 rpm
